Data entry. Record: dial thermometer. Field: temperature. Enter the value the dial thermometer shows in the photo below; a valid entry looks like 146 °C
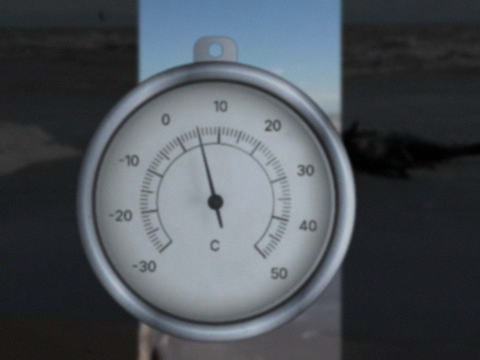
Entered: 5 °C
